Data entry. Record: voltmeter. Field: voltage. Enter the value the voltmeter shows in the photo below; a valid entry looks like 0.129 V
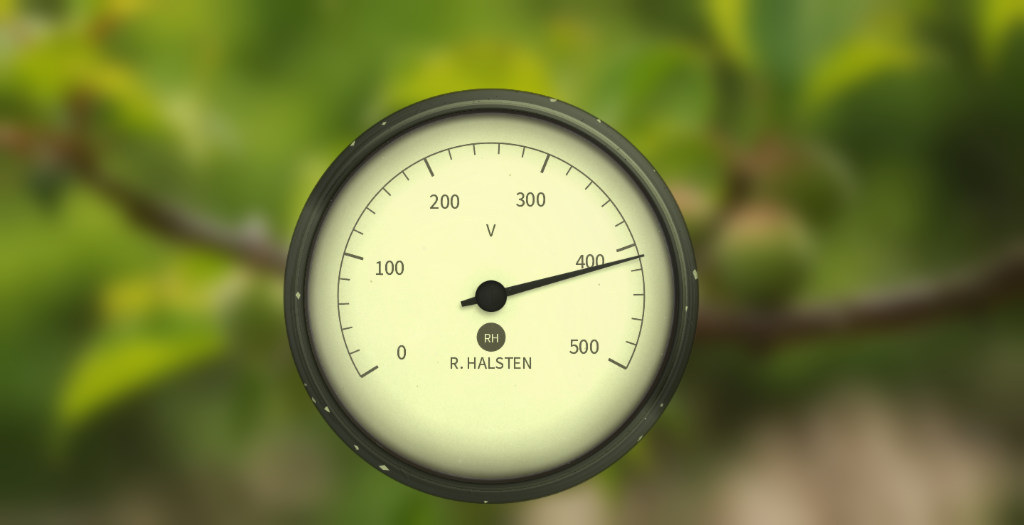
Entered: 410 V
